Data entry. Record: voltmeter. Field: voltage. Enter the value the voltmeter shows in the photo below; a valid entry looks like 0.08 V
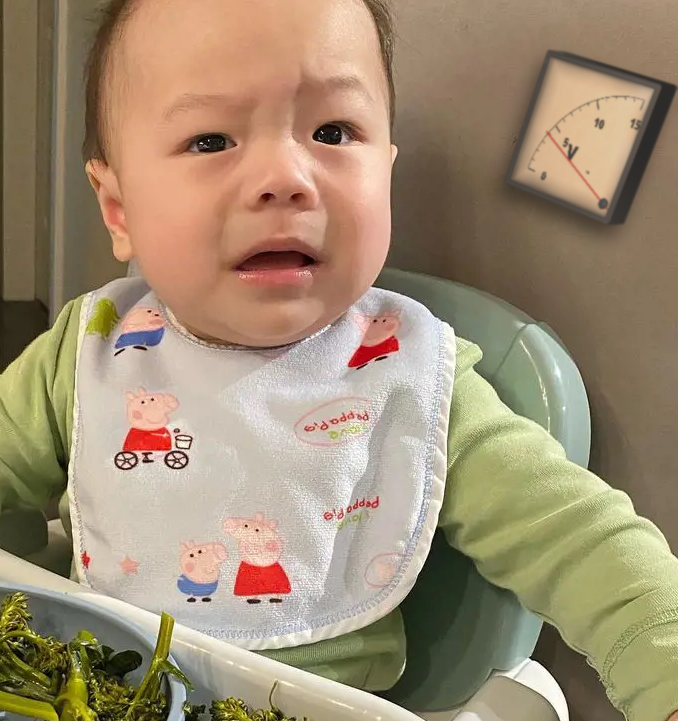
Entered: 4 V
